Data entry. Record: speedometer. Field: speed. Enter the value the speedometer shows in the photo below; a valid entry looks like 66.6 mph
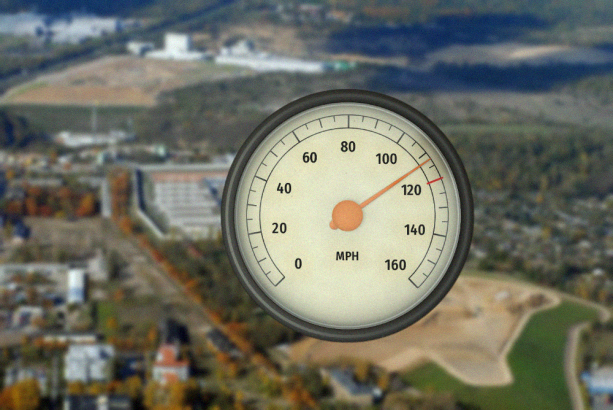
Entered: 112.5 mph
